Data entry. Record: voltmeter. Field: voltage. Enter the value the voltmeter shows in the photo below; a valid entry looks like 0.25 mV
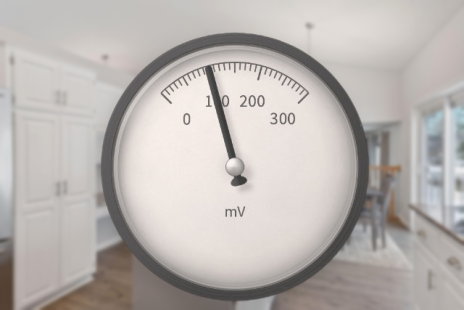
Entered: 100 mV
